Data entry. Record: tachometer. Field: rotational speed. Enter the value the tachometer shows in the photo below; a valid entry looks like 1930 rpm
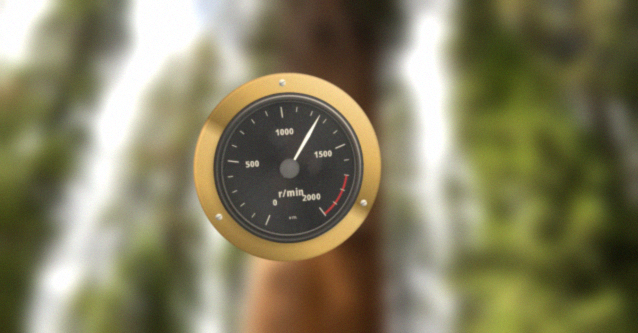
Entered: 1250 rpm
